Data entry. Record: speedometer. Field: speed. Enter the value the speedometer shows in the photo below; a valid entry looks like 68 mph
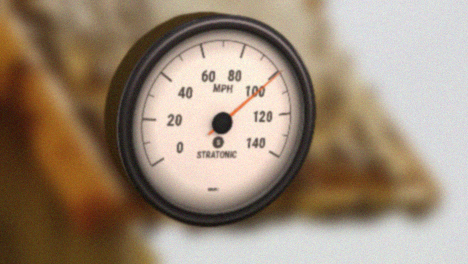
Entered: 100 mph
